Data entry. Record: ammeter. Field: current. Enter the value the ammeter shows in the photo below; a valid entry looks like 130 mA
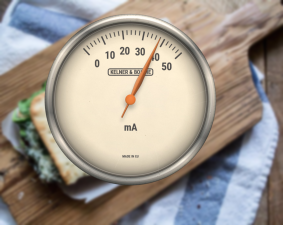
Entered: 38 mA
